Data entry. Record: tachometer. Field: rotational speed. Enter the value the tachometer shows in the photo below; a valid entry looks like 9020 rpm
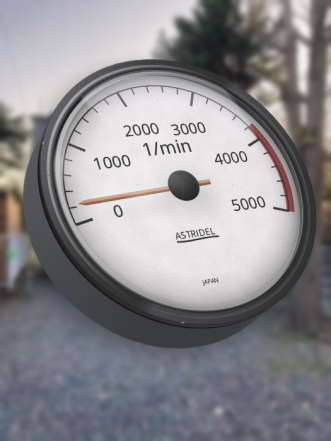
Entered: 200 rpm
